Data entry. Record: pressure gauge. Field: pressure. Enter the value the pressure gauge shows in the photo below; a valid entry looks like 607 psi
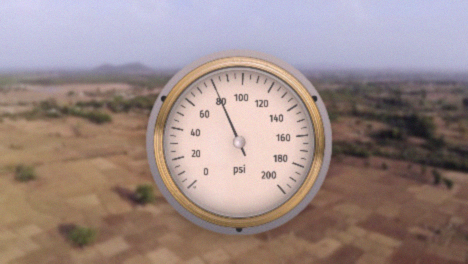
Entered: 80 psi
